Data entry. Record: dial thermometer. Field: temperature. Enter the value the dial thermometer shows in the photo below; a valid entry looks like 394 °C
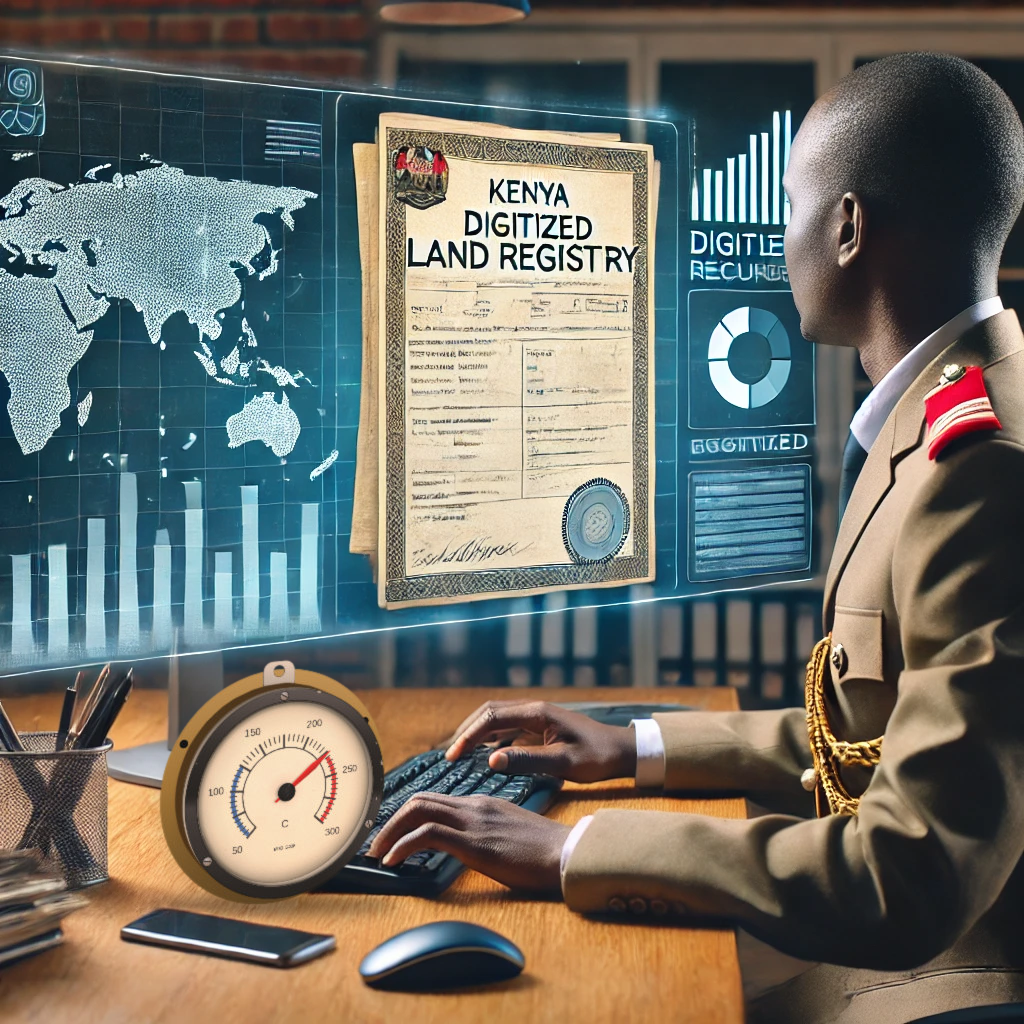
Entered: 225 °C
